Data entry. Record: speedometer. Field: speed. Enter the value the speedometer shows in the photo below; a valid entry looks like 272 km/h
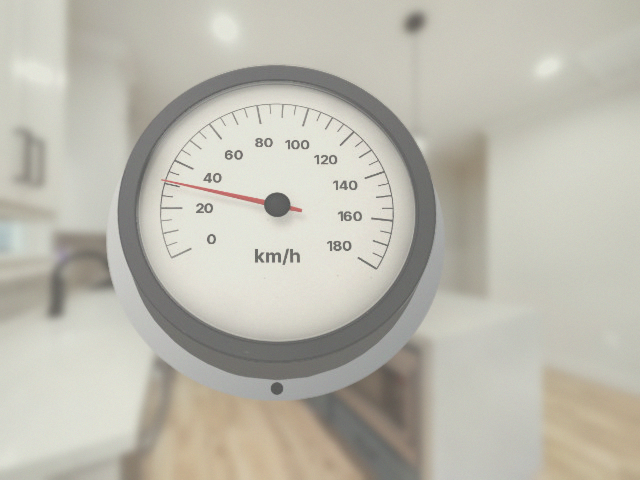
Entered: 30 km/h
